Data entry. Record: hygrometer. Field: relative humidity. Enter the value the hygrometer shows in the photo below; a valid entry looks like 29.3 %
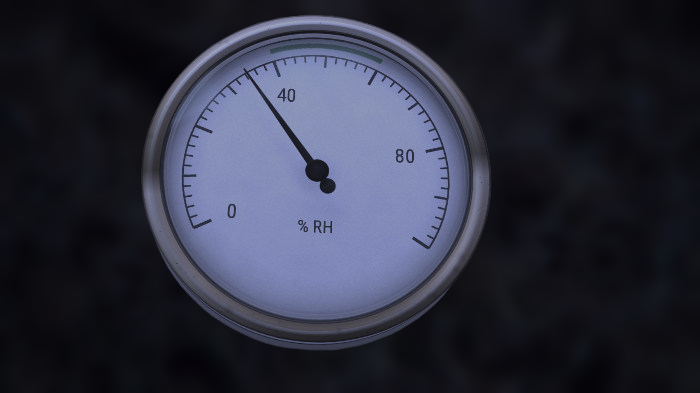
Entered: 34 %
